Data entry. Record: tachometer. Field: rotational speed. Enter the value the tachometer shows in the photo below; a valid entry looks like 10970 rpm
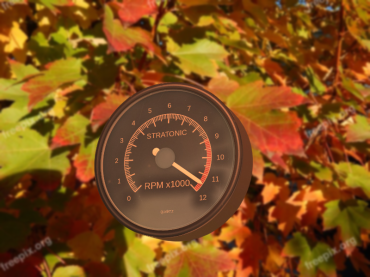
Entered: 11500 rpm
